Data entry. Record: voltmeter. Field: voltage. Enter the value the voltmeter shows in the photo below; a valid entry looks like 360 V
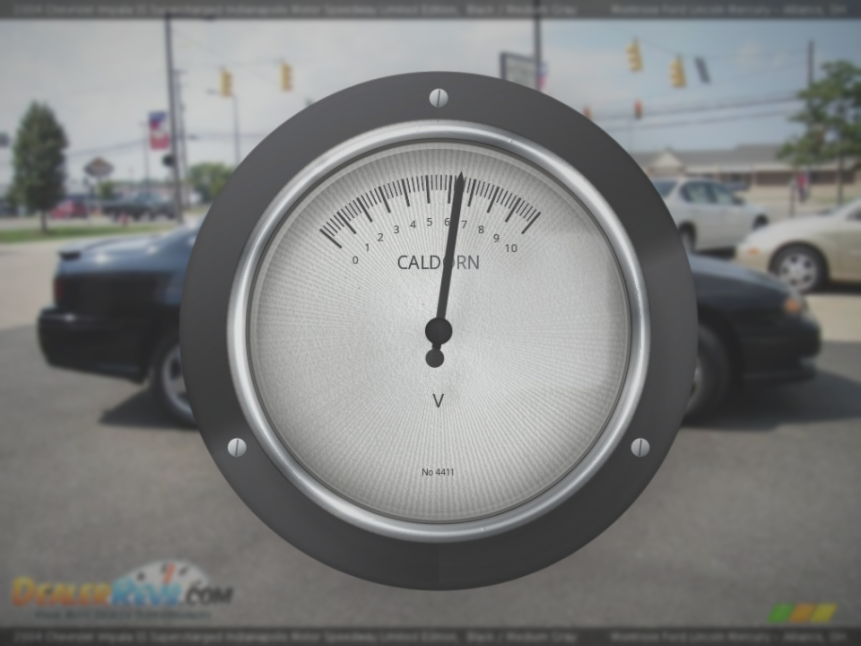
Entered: 6.4 V
